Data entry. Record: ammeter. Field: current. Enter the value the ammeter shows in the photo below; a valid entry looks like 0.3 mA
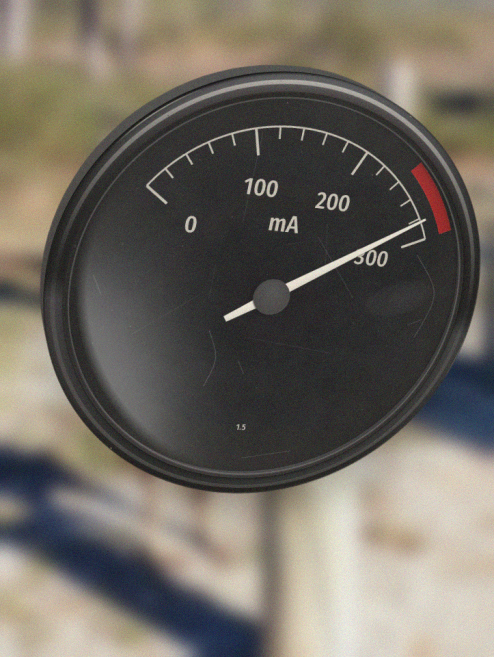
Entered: 280 mA
